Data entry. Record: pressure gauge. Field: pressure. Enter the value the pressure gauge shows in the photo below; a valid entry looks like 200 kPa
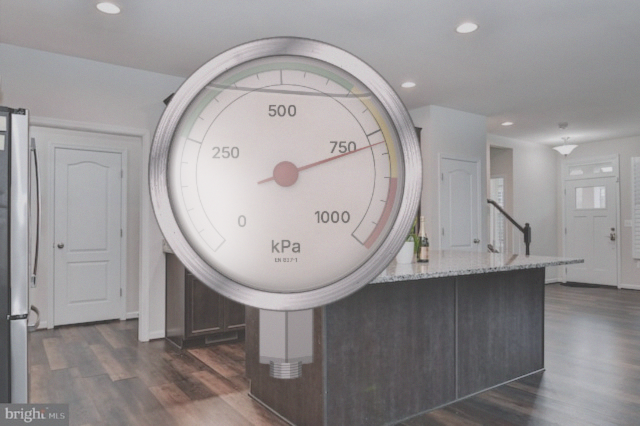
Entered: 775 kPa
